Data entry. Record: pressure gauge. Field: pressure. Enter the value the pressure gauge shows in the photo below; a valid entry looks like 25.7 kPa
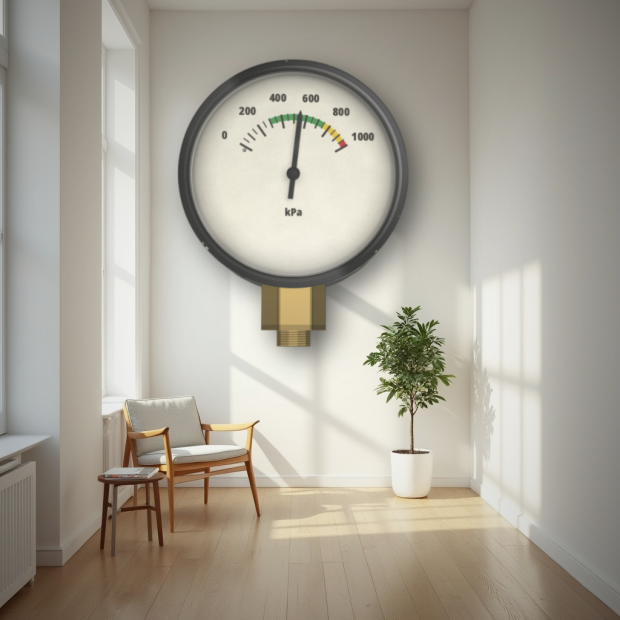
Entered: 550 kPa
